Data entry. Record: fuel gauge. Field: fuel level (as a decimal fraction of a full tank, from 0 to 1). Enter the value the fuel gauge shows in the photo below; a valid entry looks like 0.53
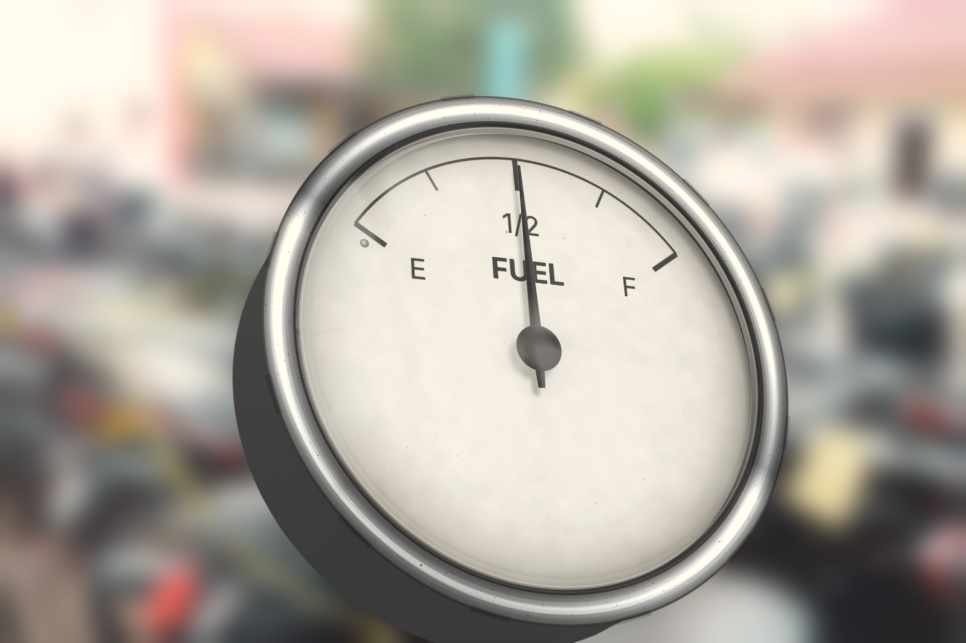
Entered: 0.5
